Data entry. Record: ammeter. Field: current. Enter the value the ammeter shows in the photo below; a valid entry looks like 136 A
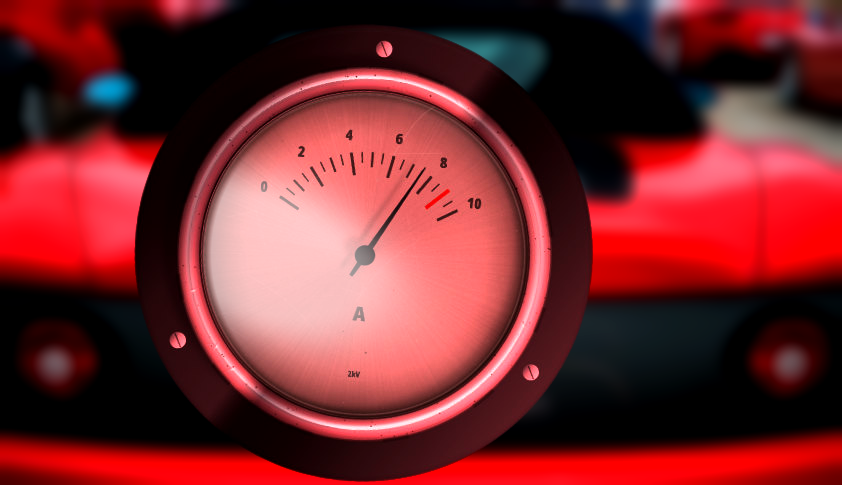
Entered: 7.5 A
